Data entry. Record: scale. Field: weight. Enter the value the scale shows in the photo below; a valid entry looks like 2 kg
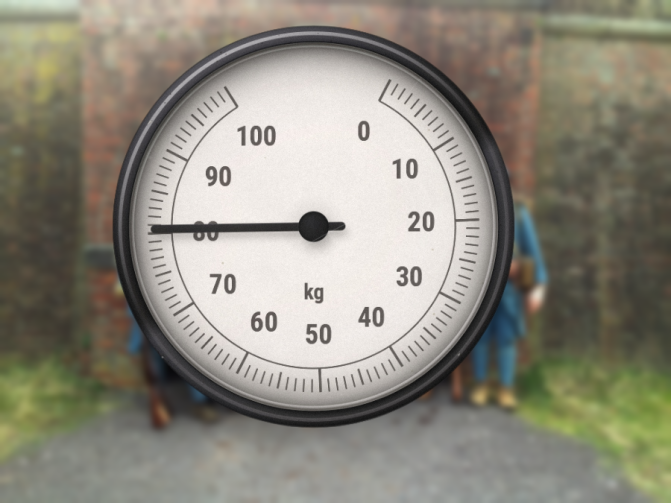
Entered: 80.5 kg
